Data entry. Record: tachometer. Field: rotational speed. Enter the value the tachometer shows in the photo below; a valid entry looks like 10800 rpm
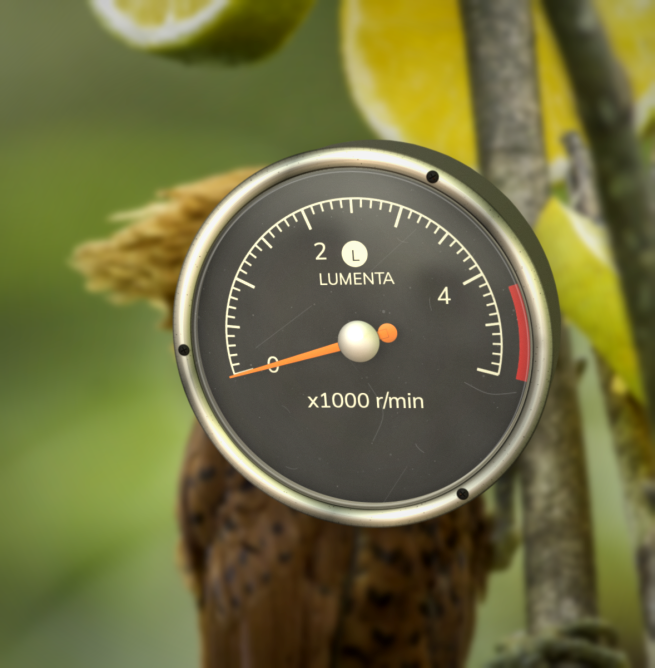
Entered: 0 rpm
